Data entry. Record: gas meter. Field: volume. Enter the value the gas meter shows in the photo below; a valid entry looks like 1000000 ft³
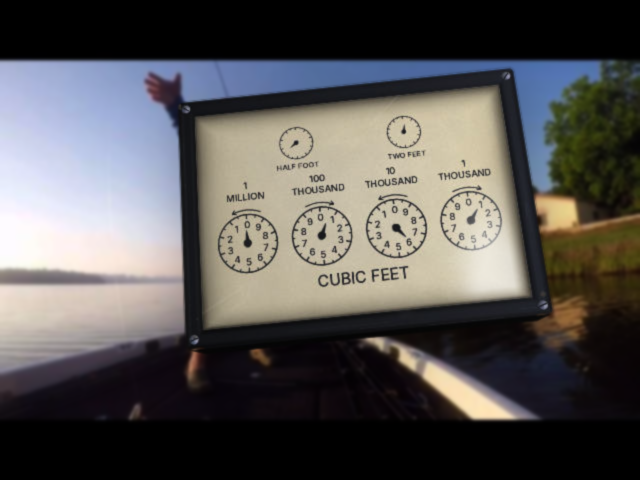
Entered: 6100 ft³
